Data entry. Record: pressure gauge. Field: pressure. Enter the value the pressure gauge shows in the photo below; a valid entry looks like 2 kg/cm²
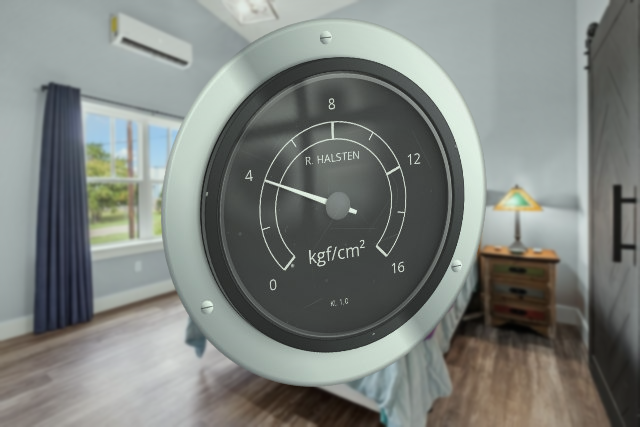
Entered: 4 kg/cm²
